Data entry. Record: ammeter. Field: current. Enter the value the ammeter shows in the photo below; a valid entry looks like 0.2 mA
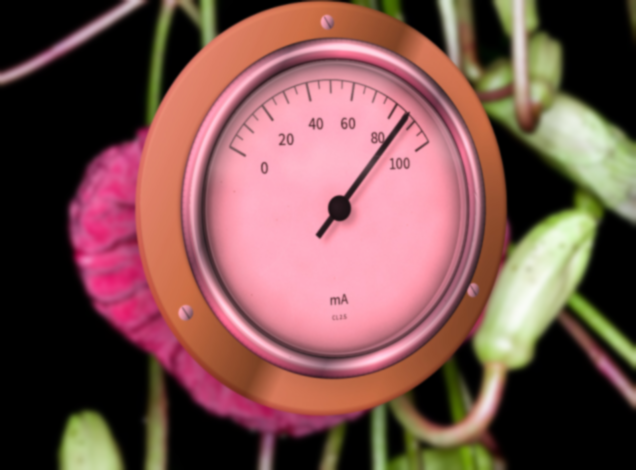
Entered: 85 mA
